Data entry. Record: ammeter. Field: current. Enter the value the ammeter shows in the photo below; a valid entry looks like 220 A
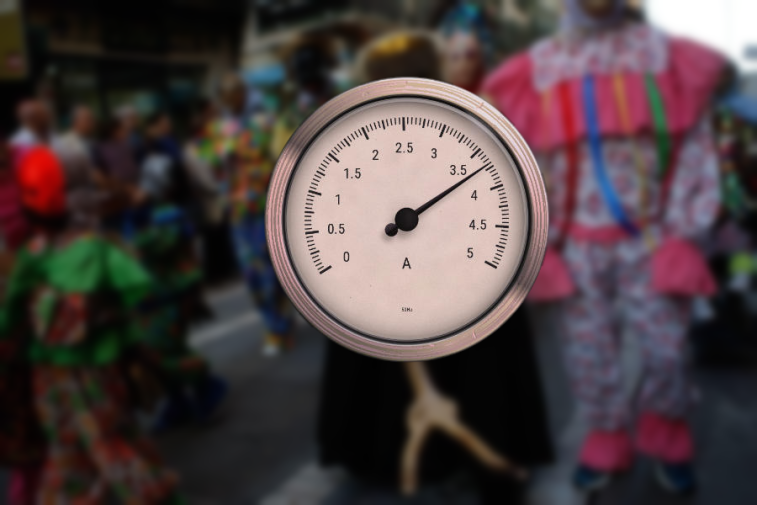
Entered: 3.7 A
